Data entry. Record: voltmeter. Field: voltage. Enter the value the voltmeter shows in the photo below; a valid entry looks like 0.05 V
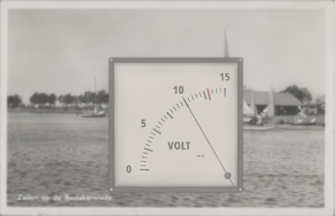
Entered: 10 V
